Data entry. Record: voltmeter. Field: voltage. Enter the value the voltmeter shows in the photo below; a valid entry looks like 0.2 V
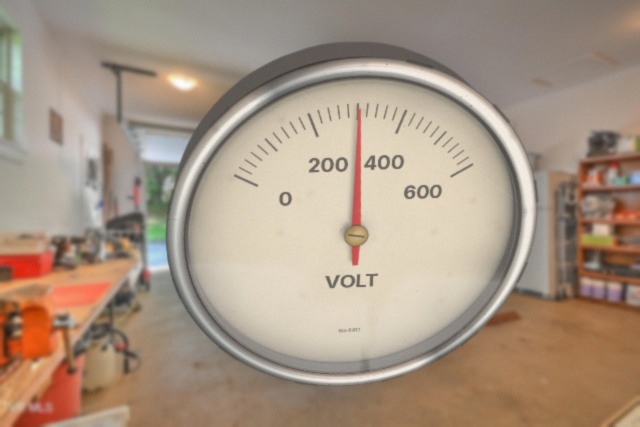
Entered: 300 V
